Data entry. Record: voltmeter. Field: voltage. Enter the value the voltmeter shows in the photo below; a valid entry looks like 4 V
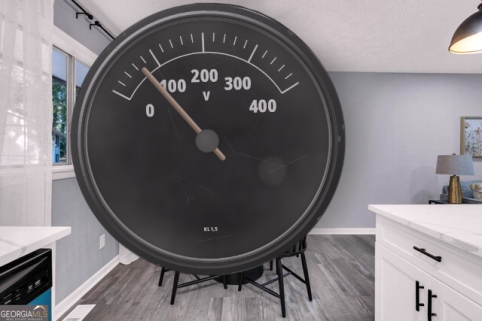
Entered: 70 V
